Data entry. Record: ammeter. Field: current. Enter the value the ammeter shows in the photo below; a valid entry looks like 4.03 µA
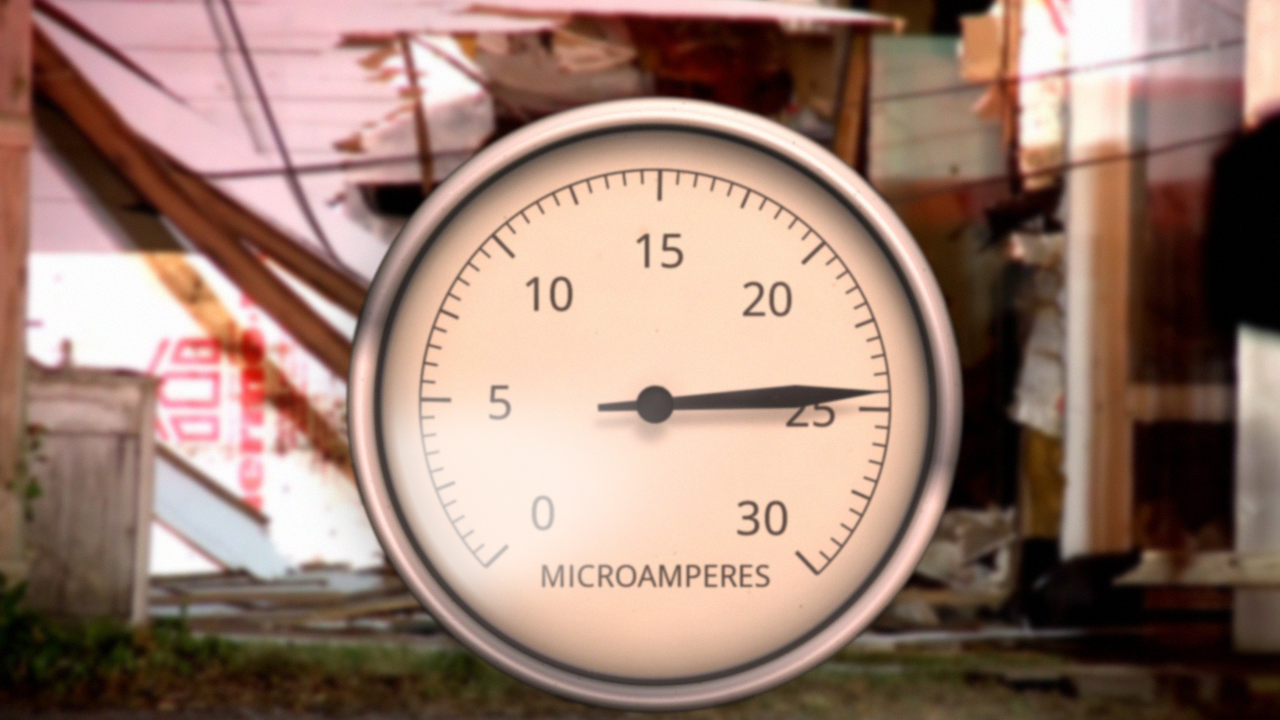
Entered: 24.5 µA
